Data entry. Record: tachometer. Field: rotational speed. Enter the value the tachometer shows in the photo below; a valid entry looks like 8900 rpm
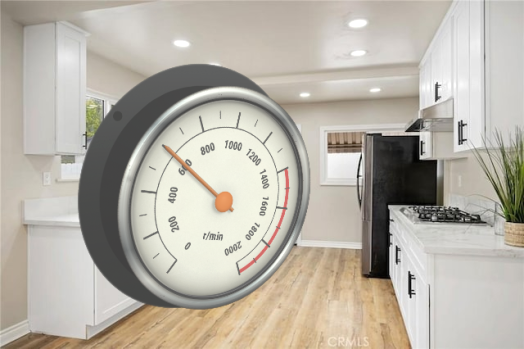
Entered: 600 rpm
